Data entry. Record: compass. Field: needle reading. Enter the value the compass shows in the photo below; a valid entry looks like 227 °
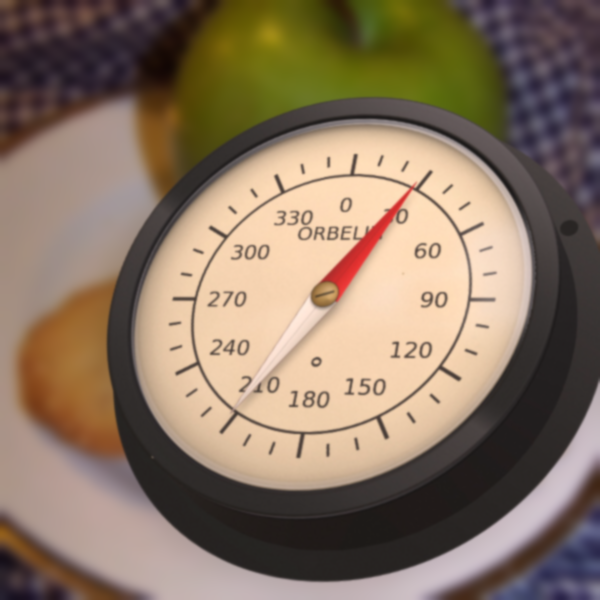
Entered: 30 °
